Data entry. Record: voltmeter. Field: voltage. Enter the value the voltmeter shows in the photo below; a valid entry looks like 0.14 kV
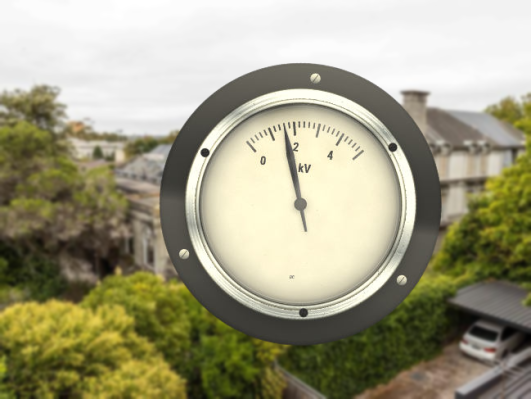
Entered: 1.6 kV
